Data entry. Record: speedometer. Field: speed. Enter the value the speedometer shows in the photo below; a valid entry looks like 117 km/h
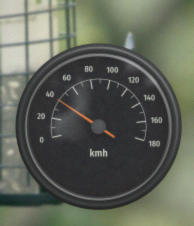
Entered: 40 km/h
